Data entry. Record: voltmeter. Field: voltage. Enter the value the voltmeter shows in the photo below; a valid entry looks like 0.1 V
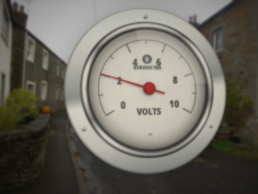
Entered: 2 V
